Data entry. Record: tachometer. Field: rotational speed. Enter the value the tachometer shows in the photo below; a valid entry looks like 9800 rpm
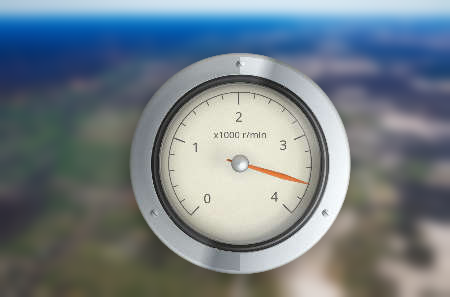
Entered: 3600 rpm
